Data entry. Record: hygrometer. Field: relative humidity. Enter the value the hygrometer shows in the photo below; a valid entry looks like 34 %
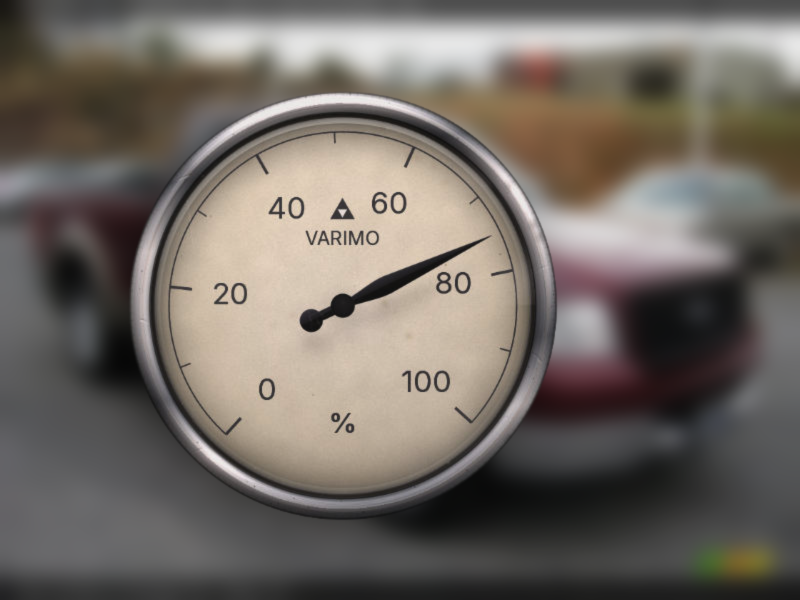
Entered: 75 %
